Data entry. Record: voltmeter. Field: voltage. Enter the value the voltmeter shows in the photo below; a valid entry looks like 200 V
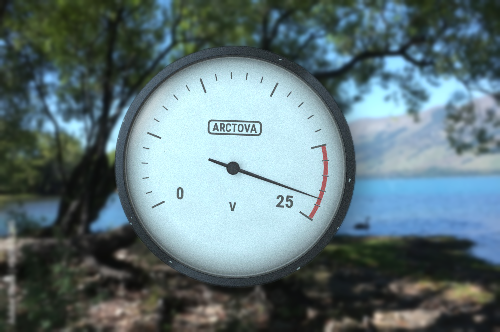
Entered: 23.5 V
